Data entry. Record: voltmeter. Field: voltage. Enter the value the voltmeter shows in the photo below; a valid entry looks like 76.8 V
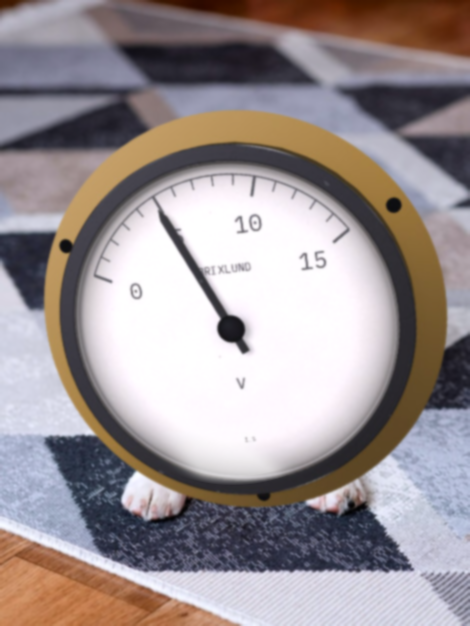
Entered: 5 V
